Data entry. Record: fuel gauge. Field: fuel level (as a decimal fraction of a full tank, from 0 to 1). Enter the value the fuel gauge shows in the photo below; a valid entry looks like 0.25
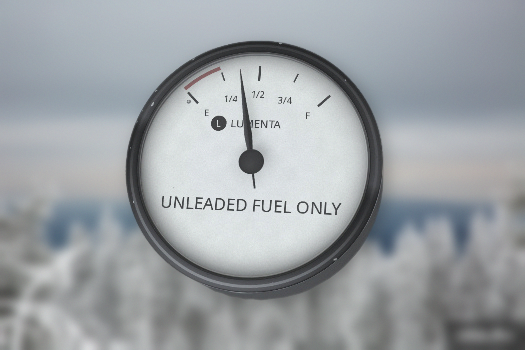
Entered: 0.375
